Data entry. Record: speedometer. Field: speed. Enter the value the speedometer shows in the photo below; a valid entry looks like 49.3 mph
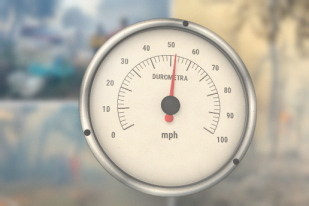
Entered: 52 mph
